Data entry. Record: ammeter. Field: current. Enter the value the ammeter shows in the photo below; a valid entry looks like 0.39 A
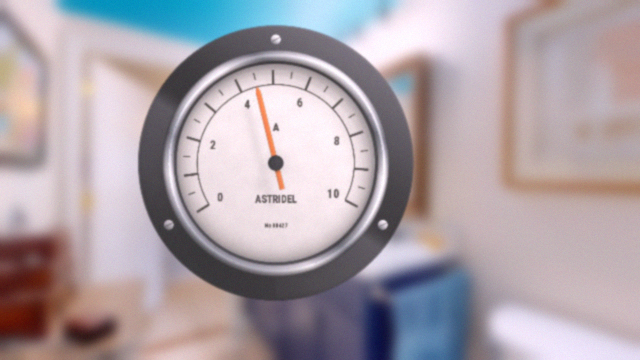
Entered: 4.5 A
